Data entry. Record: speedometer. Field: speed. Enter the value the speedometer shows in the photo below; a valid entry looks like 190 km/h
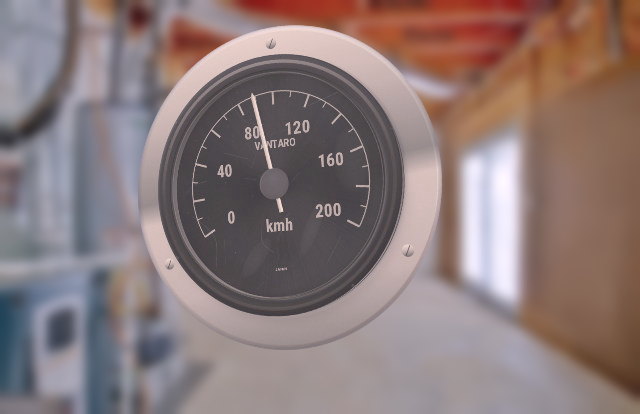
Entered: 90 km/h
